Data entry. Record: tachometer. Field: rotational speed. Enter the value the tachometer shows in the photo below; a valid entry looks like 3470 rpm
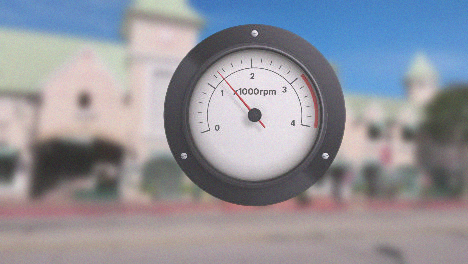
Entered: 1300 rpm
